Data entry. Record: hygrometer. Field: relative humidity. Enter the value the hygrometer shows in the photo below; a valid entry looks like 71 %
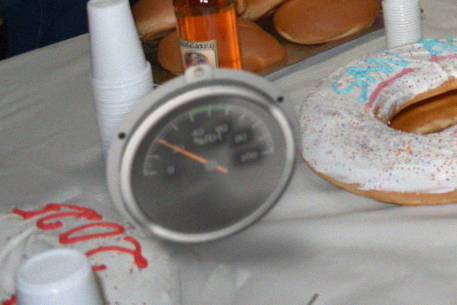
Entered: 20 %
